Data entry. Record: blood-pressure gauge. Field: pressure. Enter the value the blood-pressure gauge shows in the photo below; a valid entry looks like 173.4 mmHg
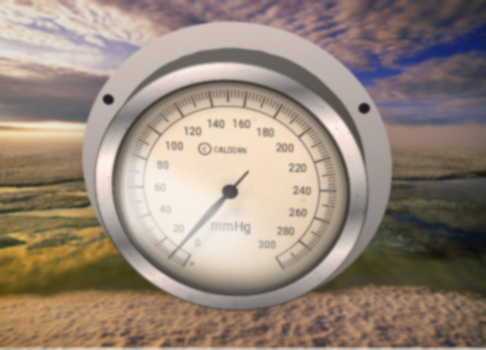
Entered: 10 mmHg
